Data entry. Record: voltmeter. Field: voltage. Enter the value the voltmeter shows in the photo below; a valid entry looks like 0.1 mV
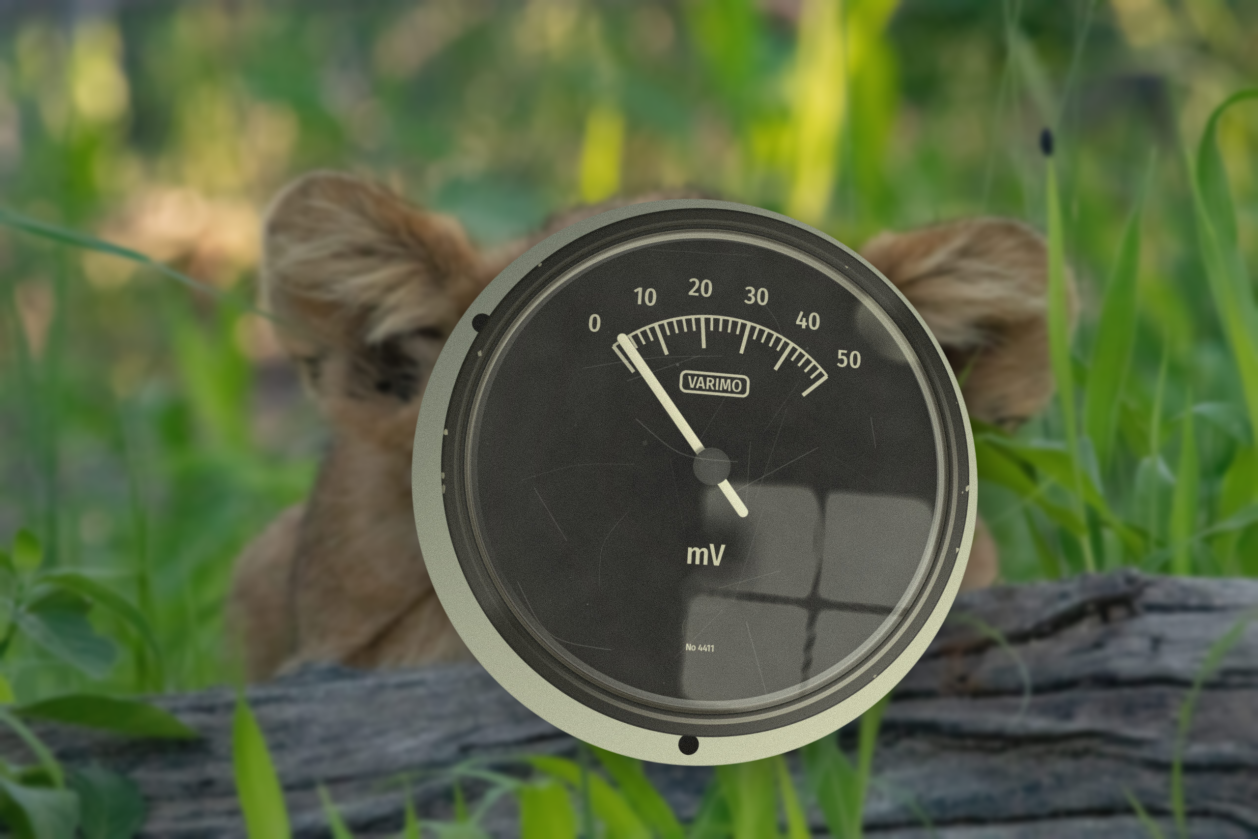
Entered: 2 mV
